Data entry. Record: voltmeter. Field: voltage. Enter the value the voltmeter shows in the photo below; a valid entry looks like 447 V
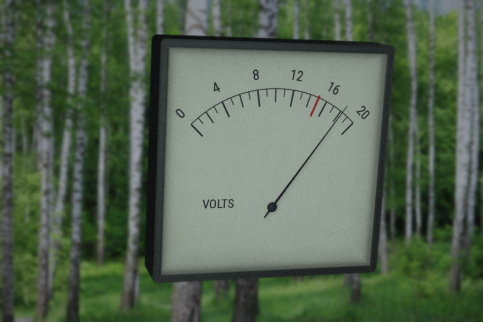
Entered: 18 V
